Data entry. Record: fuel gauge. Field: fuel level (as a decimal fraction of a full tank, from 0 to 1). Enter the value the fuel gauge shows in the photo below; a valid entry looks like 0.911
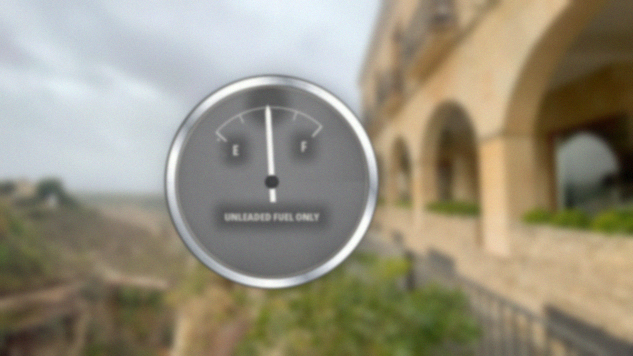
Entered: 0.5
